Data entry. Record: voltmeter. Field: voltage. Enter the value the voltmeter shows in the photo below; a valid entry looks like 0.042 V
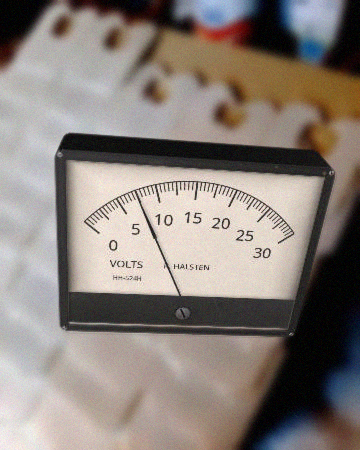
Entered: 7.5 V
